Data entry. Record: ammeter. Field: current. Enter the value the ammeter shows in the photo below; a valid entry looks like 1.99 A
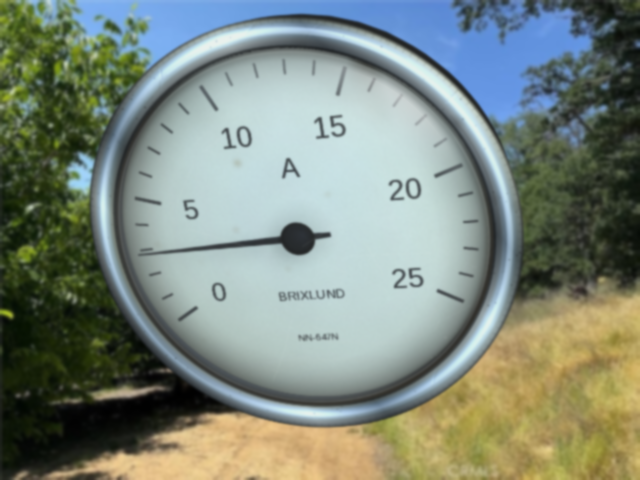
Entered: 3 A
